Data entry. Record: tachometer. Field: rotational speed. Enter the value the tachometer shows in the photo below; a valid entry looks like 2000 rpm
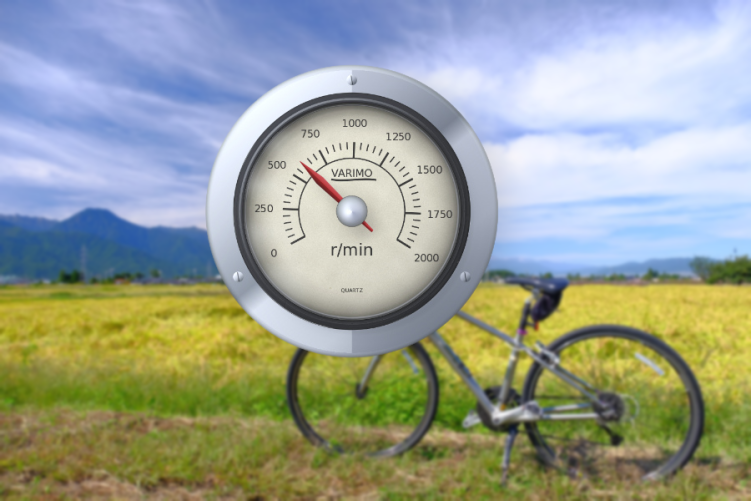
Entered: 600 rpm
